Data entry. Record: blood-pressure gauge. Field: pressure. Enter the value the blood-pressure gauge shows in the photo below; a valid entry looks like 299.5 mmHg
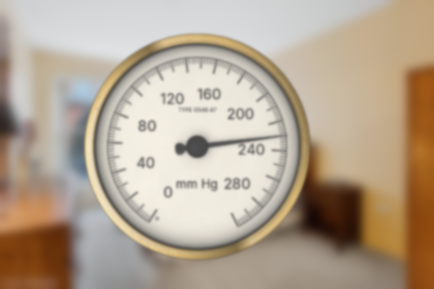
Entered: 230 mmHg
